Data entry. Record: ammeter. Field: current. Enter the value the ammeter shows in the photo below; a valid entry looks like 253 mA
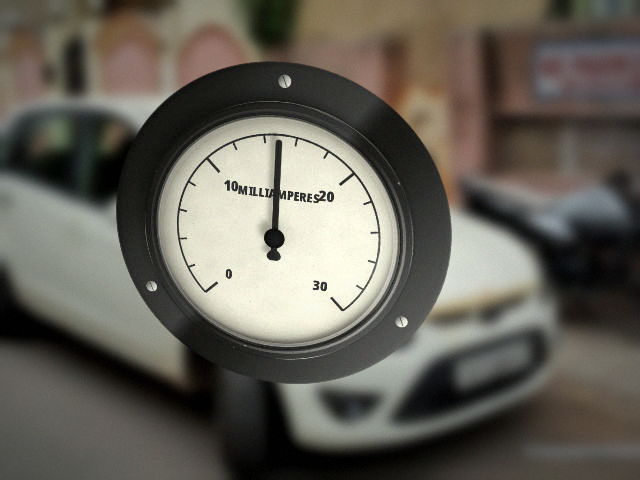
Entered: 15 mA
